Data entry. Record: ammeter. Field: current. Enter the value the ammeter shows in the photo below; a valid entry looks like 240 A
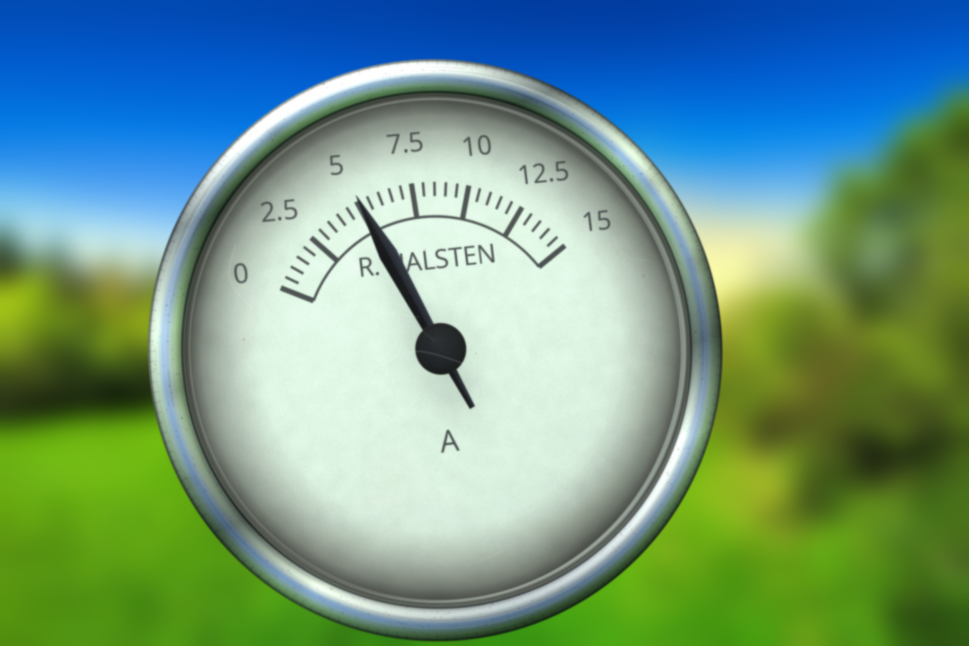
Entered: 5 A
